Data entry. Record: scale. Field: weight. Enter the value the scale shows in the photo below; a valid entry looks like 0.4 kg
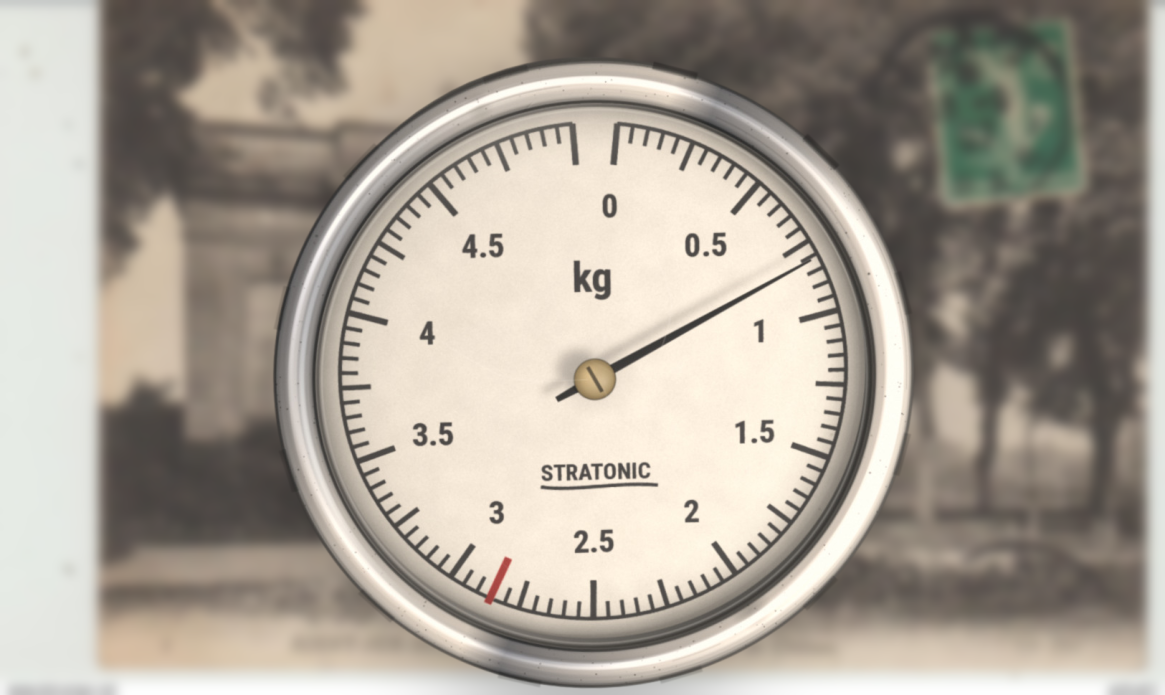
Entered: 0.8 kg
